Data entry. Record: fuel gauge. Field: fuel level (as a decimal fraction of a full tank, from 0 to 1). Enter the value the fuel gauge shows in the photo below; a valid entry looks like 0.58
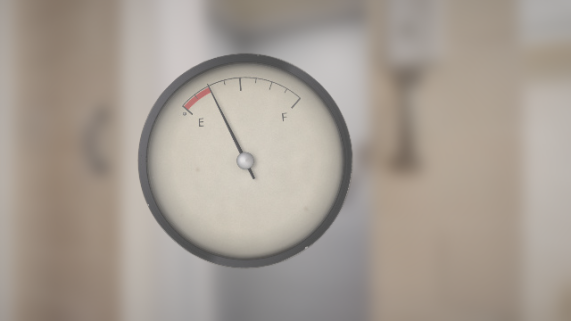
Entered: 0.25
